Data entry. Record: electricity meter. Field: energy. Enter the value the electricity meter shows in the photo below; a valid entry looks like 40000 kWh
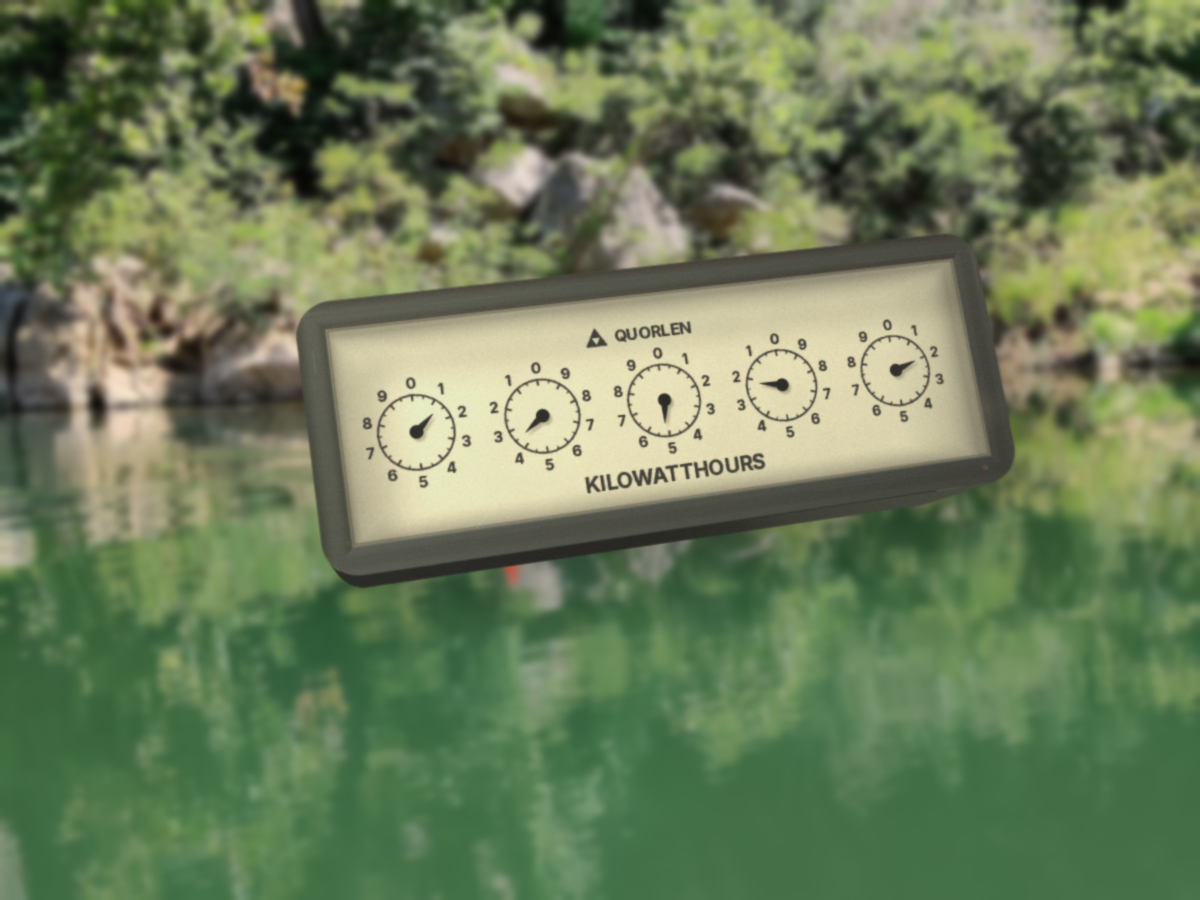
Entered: 13522 kWh
